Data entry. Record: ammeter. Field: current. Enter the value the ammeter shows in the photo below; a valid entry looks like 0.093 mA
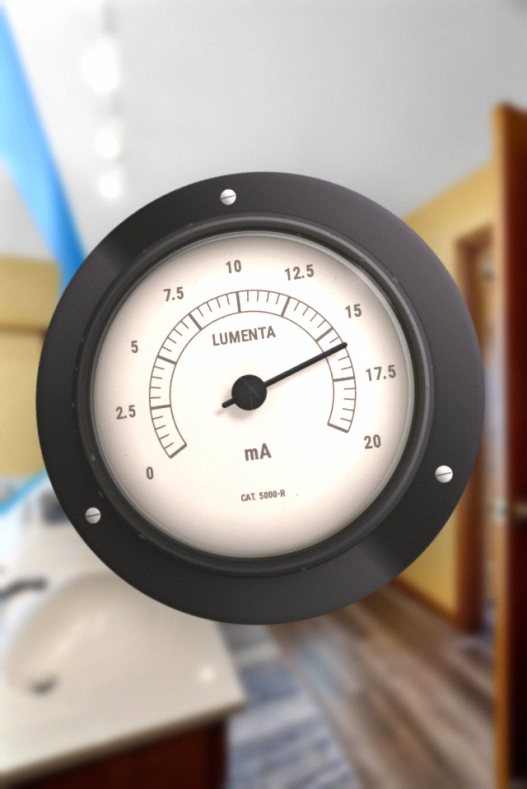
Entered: 16 mA
